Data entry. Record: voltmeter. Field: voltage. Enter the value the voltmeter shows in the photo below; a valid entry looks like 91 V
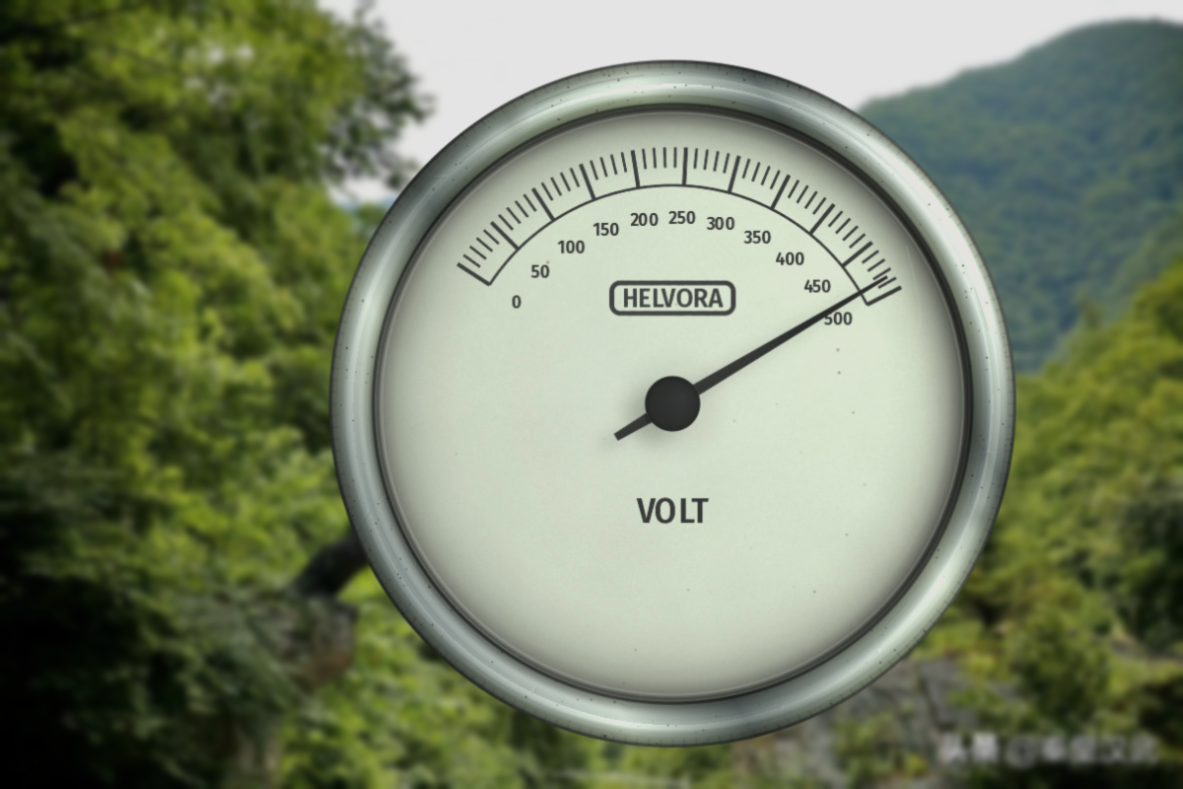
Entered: 485 V
